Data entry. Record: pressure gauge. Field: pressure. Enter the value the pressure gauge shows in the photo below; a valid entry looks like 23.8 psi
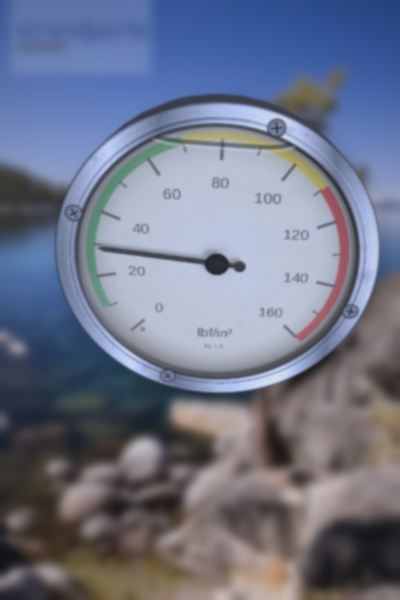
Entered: 30 psi
